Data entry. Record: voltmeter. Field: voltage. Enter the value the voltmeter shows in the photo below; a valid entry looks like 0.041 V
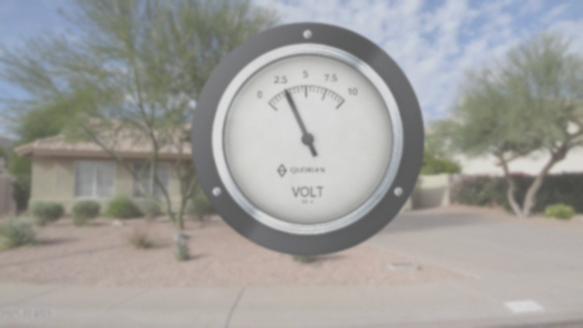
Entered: 2.5 V
